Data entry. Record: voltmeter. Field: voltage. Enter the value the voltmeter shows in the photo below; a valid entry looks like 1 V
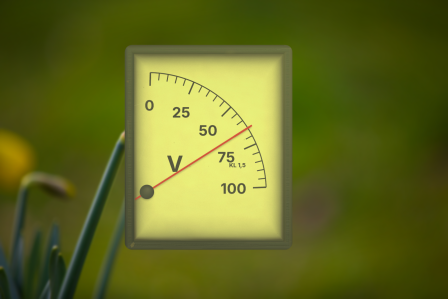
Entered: 65 V
